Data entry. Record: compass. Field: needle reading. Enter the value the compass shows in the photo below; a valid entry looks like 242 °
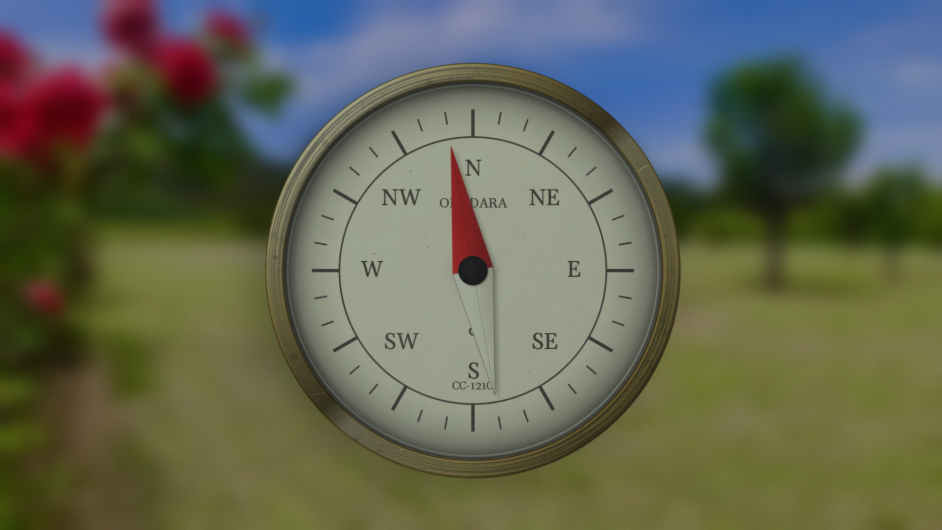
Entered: 350 °
